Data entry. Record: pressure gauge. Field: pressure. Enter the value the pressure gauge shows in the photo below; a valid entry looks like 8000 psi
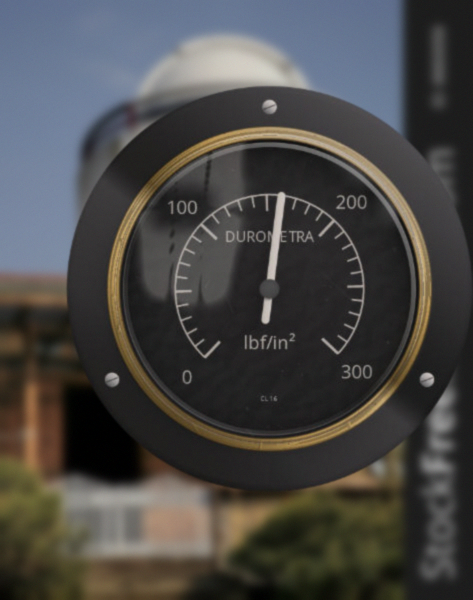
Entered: 160 psi
